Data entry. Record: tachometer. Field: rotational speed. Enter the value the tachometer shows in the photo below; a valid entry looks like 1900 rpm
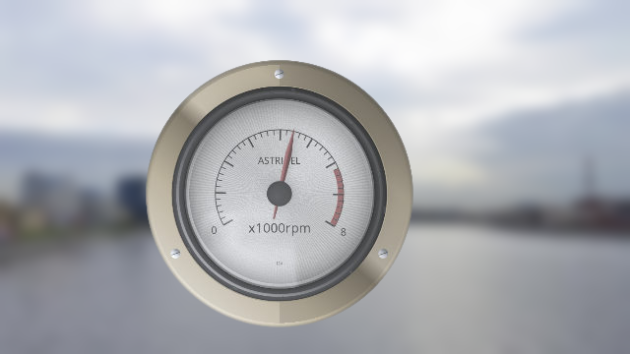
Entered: 4400 rpm
